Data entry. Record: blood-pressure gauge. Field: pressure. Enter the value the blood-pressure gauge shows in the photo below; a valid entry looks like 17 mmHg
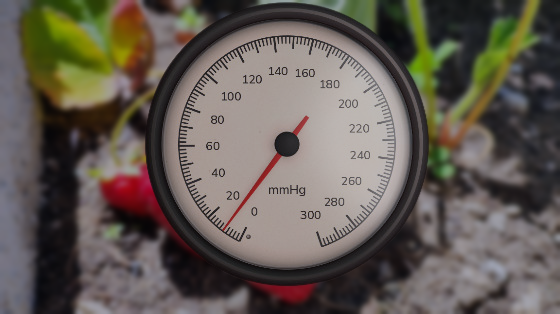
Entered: 10 mmHg
